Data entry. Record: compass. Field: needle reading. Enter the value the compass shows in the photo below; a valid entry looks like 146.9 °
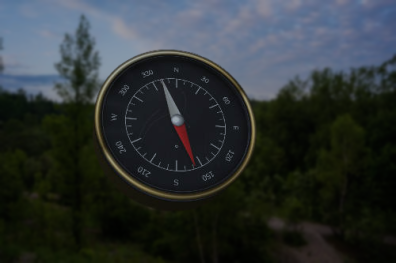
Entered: 160 °
